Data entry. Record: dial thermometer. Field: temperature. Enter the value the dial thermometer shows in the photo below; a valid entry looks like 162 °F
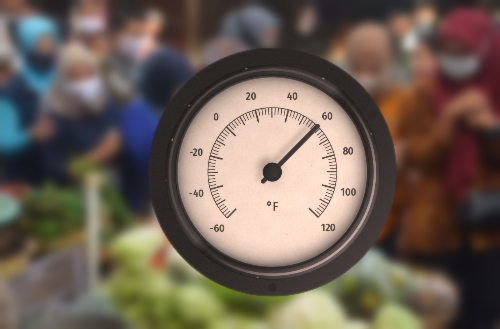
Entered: 60 °F
